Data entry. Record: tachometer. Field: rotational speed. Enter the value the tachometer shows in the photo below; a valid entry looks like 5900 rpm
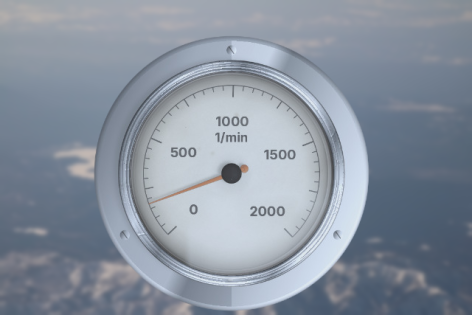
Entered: 175 rpm
